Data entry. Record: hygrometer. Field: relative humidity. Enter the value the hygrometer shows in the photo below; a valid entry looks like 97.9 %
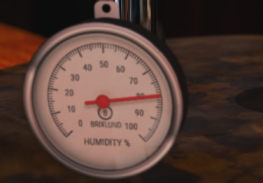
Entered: 80 %
